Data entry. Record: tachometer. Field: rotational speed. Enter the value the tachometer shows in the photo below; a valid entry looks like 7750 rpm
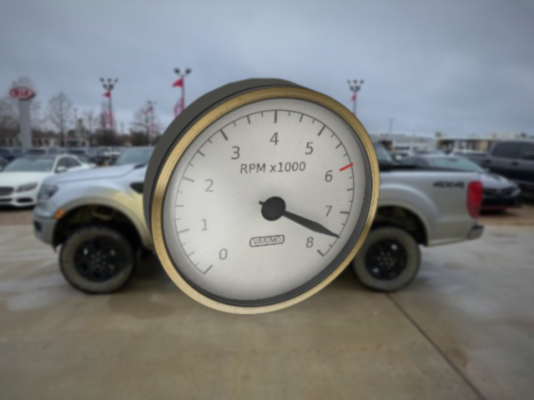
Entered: 7500 rpm
